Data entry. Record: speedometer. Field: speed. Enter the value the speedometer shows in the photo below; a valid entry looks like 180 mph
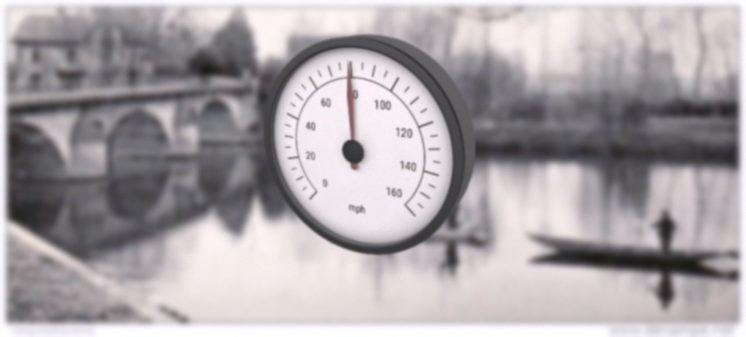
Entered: 80 mph
